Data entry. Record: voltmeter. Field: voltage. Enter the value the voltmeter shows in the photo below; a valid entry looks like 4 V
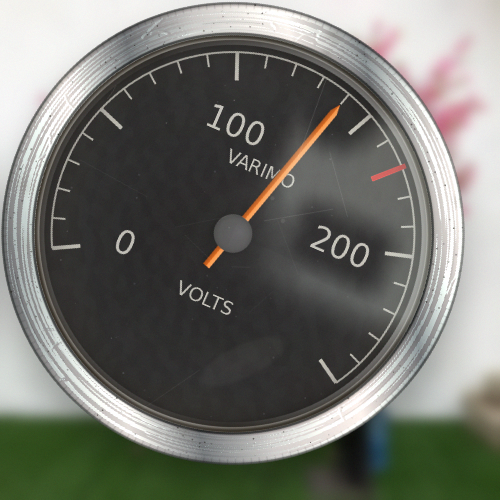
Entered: 140 V
